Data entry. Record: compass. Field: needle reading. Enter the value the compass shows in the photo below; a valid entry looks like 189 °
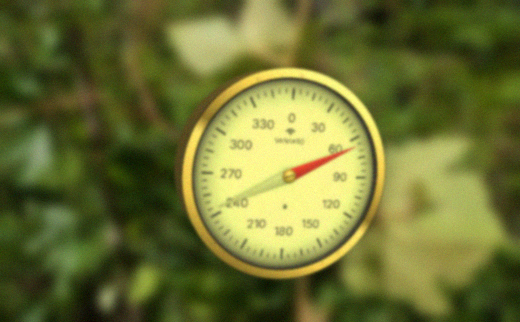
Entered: 65 °
